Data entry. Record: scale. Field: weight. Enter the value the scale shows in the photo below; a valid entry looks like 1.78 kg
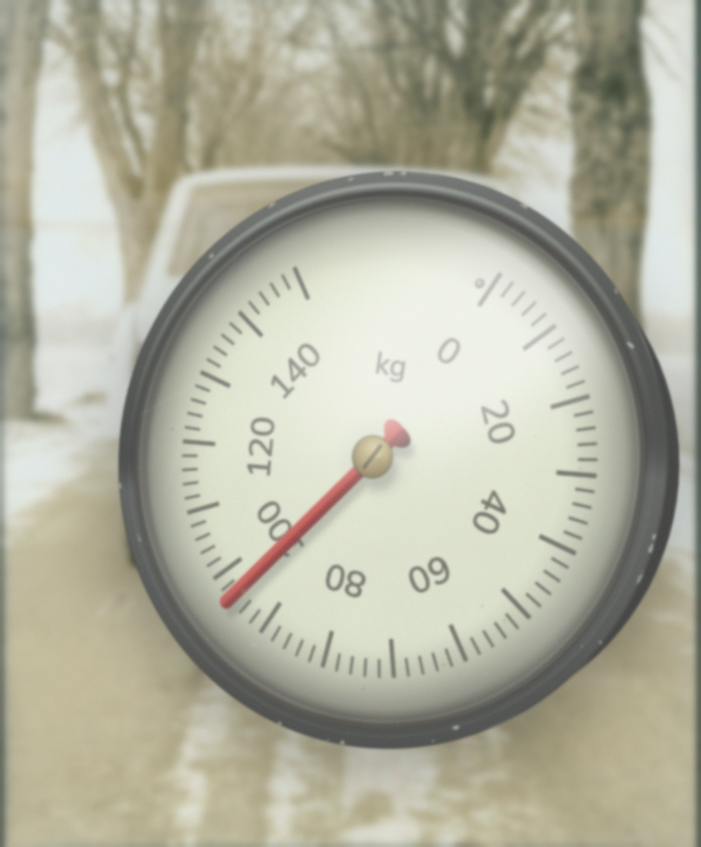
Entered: 96 kg
